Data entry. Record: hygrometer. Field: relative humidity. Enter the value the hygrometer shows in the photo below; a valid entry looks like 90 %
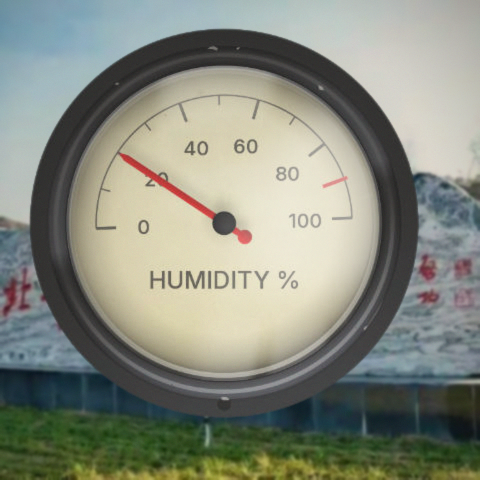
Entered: 20 %
